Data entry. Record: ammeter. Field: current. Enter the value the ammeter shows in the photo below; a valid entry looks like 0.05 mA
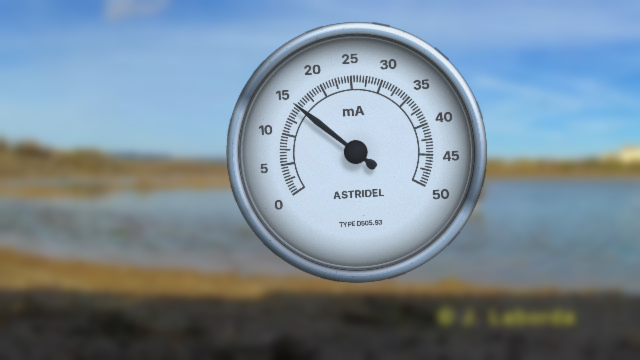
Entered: 15 mA
